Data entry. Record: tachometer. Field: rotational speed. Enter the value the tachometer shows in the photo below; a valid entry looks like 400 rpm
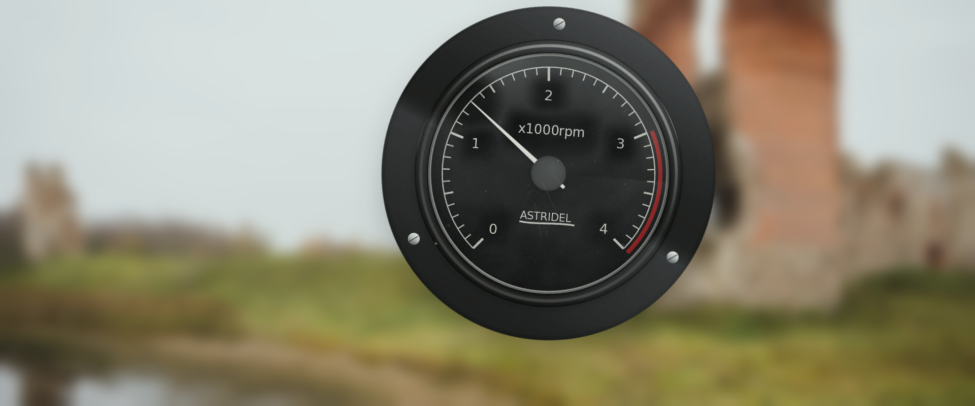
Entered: 1300 rpm
